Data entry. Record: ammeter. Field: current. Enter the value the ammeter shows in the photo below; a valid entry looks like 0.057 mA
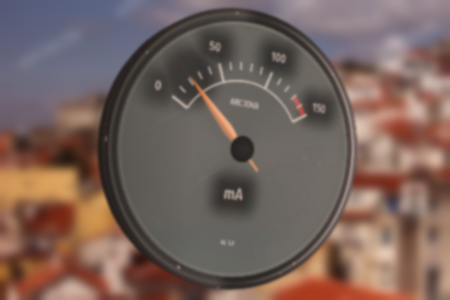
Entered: 20 mA
